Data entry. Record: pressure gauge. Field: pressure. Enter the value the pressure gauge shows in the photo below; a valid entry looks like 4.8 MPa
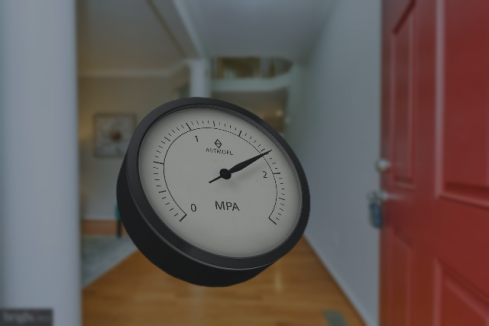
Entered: 1.8 MPa
